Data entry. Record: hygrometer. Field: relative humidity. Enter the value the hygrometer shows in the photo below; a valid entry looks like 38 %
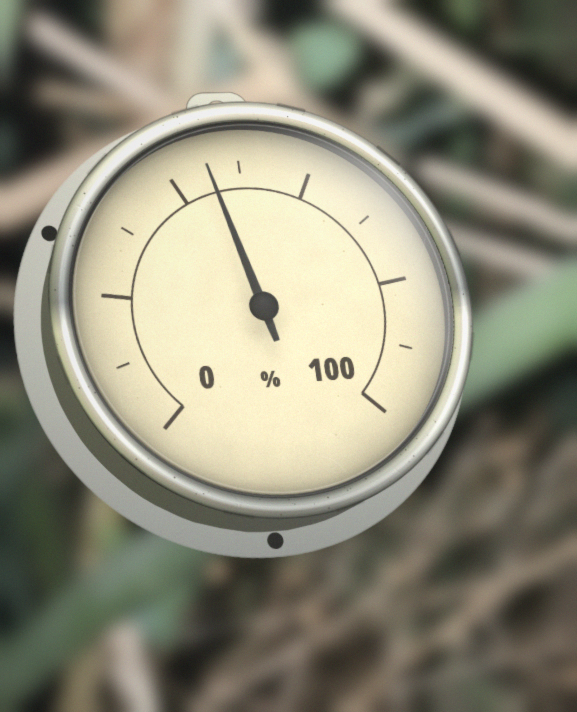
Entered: 45 %
